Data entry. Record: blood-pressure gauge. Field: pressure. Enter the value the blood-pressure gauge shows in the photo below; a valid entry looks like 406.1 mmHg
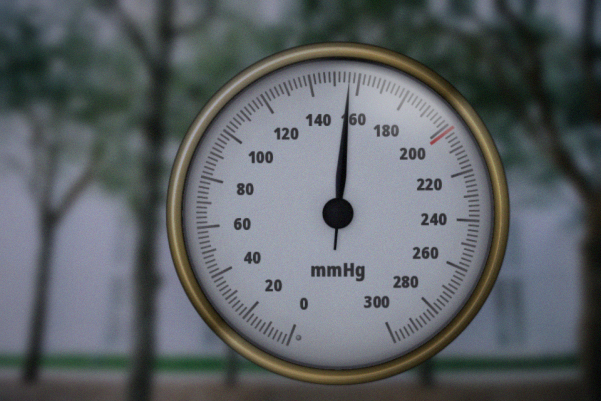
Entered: 156 mmHg
